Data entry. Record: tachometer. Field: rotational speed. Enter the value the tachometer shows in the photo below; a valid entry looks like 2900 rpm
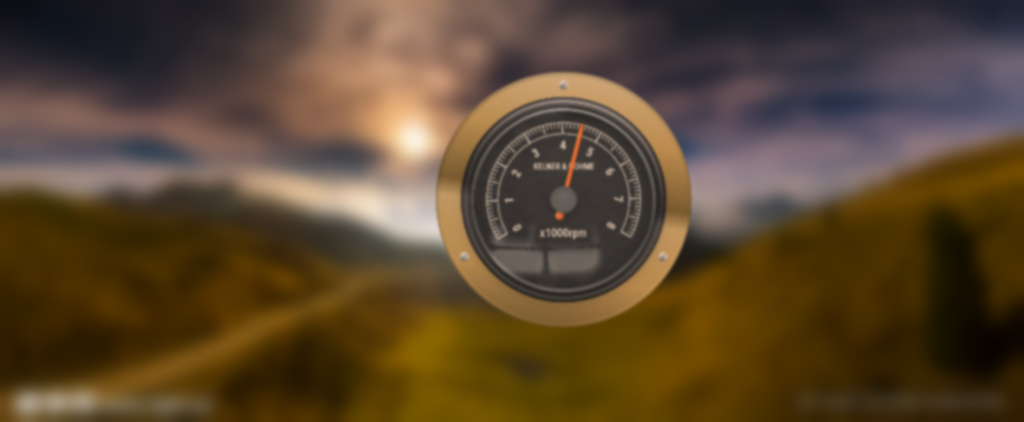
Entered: 4500 rpm
